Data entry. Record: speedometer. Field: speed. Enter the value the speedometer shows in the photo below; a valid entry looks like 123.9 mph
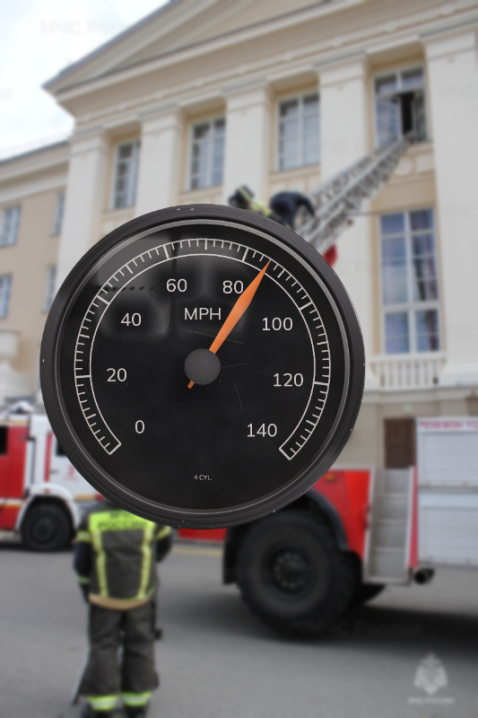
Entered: 86 mph
